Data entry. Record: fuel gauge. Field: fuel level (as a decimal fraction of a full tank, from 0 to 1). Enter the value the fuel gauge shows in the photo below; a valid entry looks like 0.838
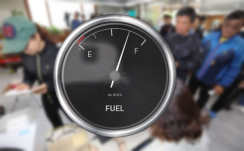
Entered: 0.75
